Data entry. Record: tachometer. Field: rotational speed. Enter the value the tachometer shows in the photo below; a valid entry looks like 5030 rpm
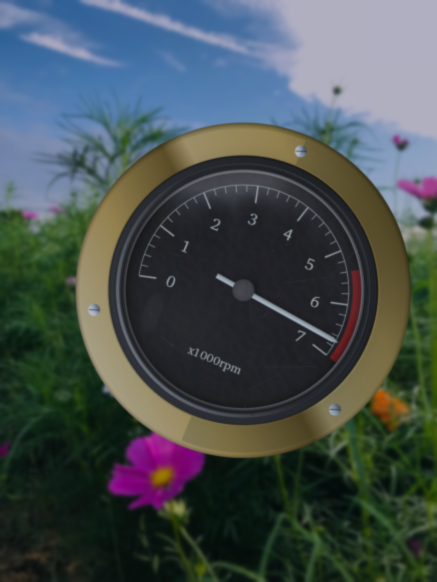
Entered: 6700 rpm
